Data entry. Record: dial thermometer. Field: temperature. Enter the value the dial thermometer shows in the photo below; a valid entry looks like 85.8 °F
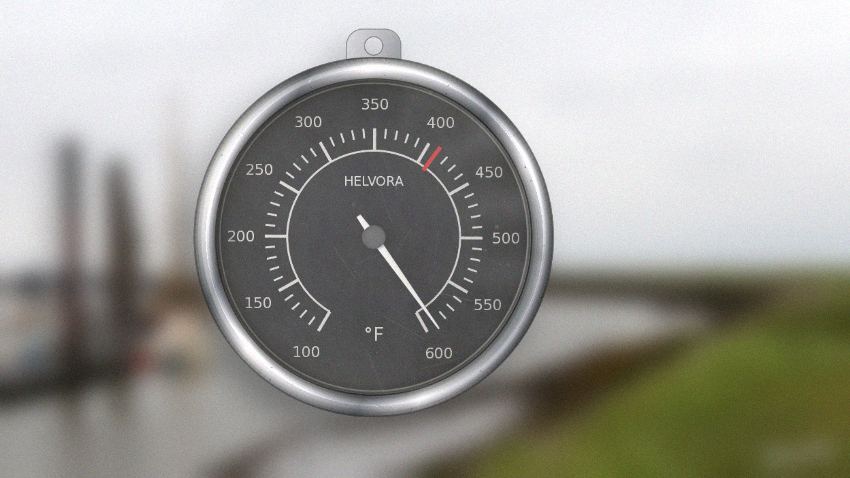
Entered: 590 °F
